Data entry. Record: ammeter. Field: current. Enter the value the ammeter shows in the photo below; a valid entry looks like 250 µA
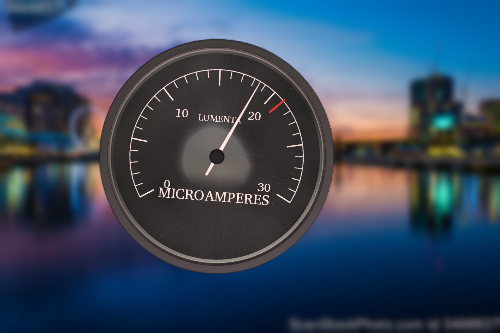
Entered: 18.5 µA
